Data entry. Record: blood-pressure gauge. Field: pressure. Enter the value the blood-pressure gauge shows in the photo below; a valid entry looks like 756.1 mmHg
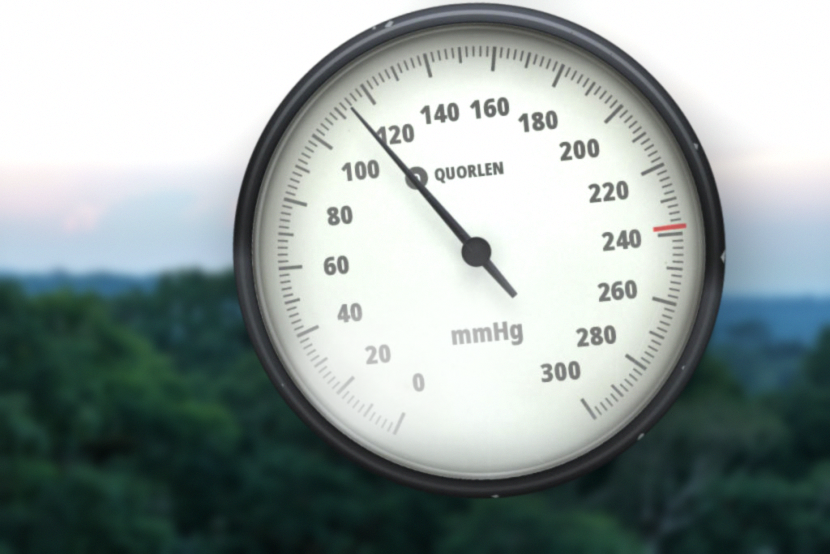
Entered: 114 mmHg
